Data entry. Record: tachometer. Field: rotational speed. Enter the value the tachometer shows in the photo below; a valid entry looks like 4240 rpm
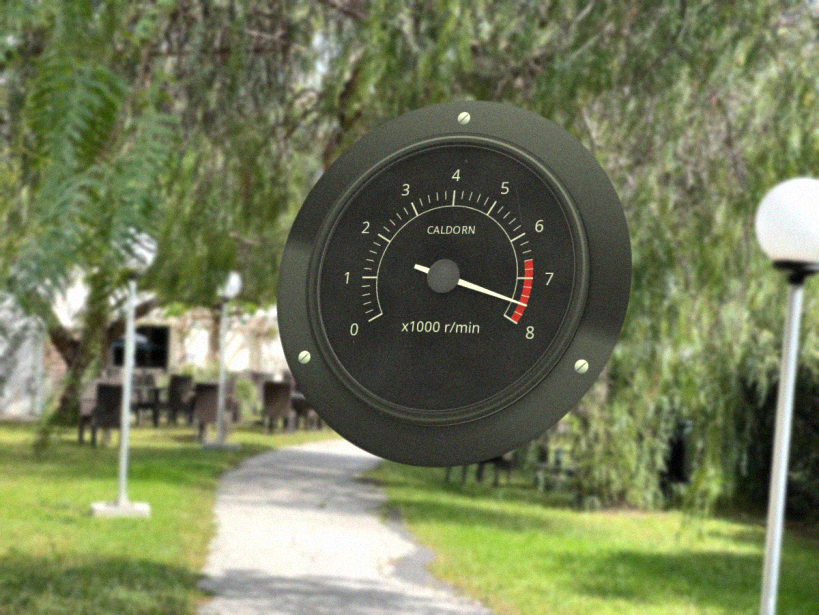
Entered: 7600 rpm
